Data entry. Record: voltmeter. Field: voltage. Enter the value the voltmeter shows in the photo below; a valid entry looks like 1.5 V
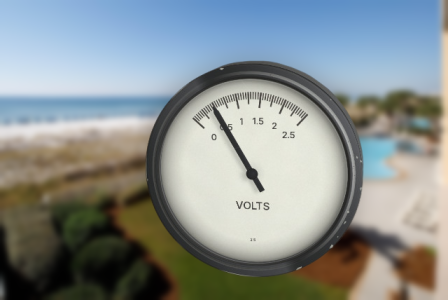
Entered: 0.5 V
